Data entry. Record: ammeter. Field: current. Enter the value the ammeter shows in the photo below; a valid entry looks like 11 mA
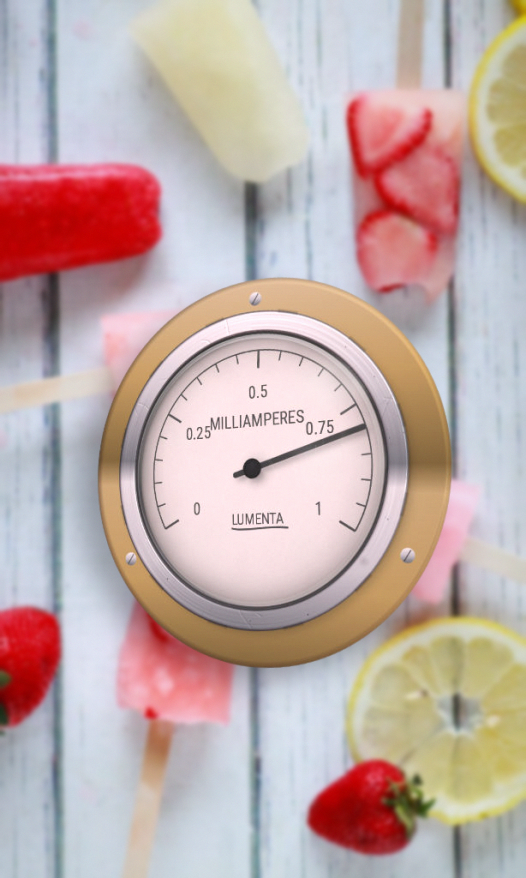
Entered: 0.8 mA
